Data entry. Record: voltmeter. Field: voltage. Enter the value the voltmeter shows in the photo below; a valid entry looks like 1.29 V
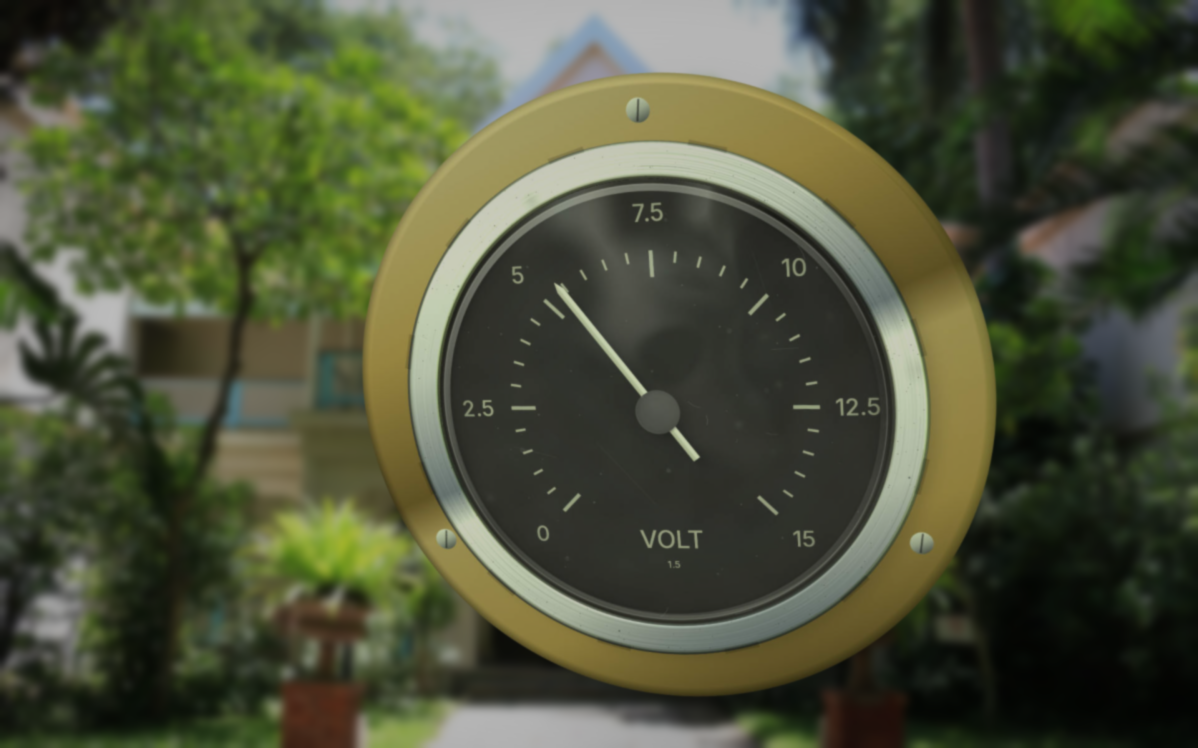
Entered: 5.5 V
